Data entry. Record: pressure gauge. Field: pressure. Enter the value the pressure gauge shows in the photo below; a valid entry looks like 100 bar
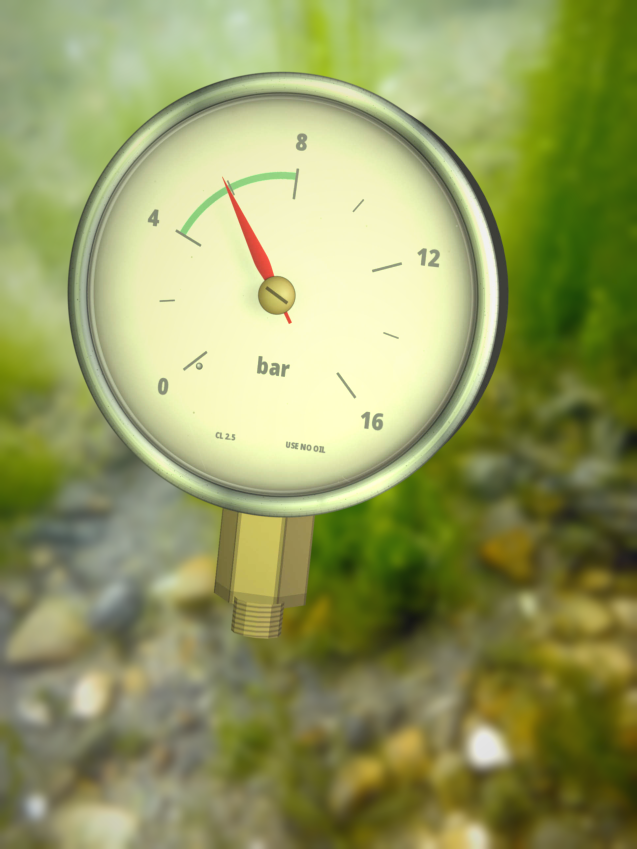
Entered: 6 bar
